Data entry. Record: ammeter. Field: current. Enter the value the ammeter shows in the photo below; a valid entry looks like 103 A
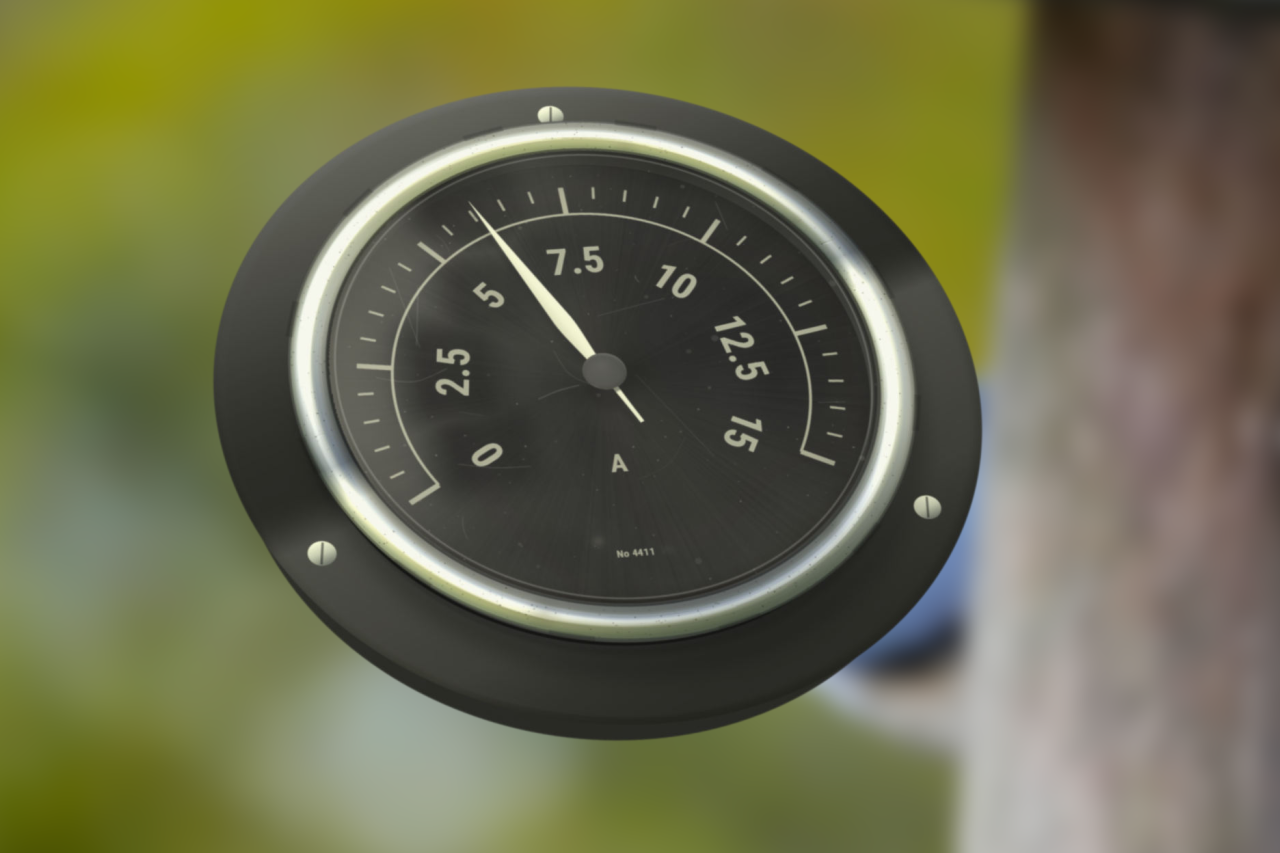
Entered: 6 A
